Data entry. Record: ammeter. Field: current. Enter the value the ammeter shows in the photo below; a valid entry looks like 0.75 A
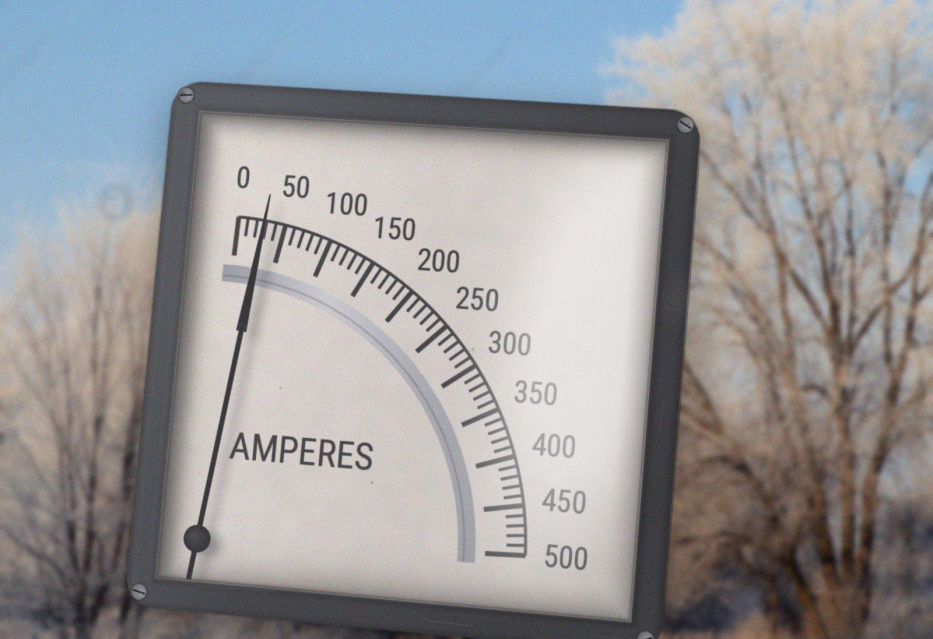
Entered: 30 A
